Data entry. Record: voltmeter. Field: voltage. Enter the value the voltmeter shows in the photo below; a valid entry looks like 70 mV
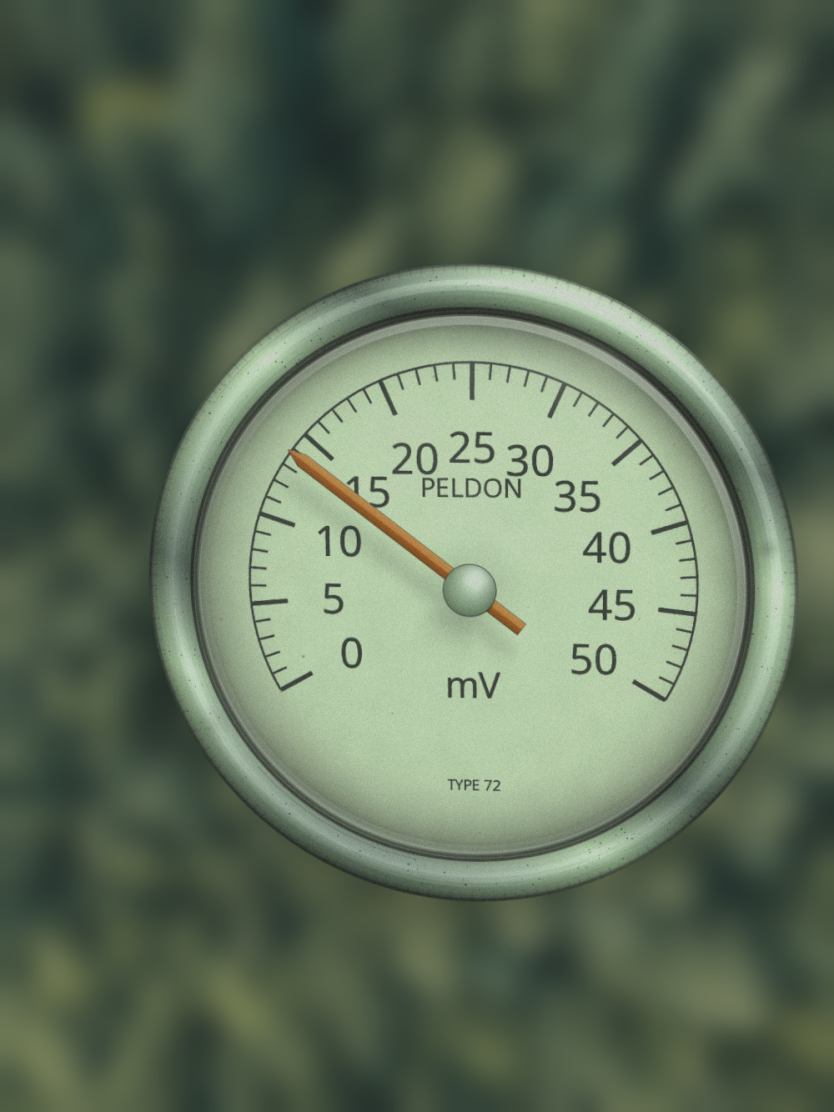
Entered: 14 mV
